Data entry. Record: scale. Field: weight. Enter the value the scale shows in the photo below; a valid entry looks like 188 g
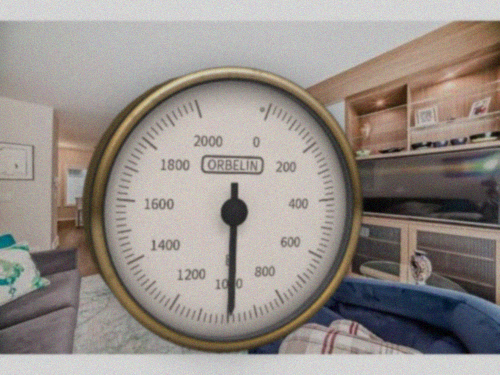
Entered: 1000 g
